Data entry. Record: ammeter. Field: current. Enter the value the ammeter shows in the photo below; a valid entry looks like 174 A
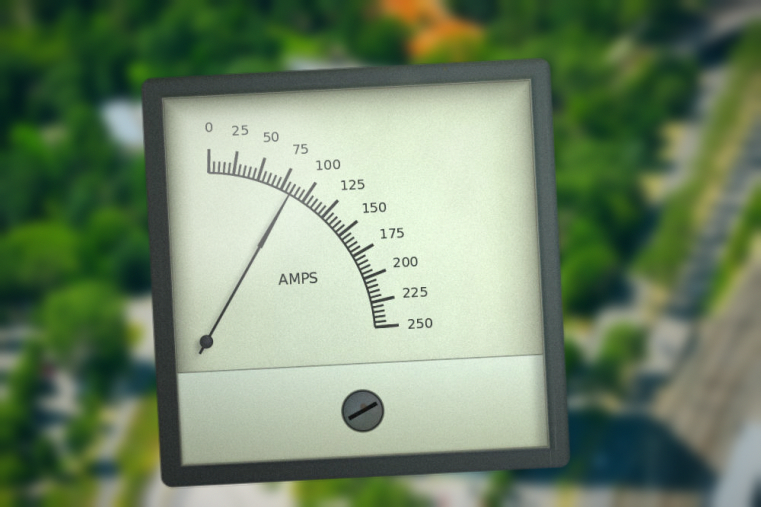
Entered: 85 A
